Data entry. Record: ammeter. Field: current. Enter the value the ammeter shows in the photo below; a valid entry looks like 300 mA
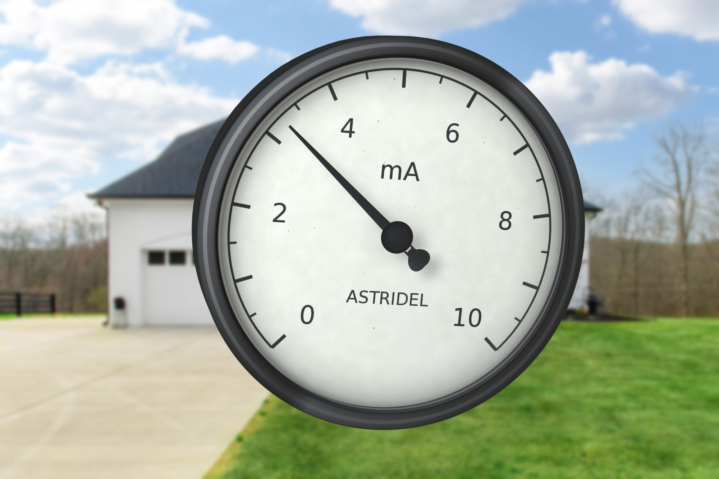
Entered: 3.25 mA
